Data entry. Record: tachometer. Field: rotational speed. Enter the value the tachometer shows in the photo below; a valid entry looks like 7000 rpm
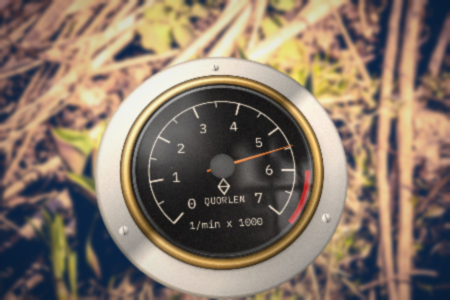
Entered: 5500 rpm
